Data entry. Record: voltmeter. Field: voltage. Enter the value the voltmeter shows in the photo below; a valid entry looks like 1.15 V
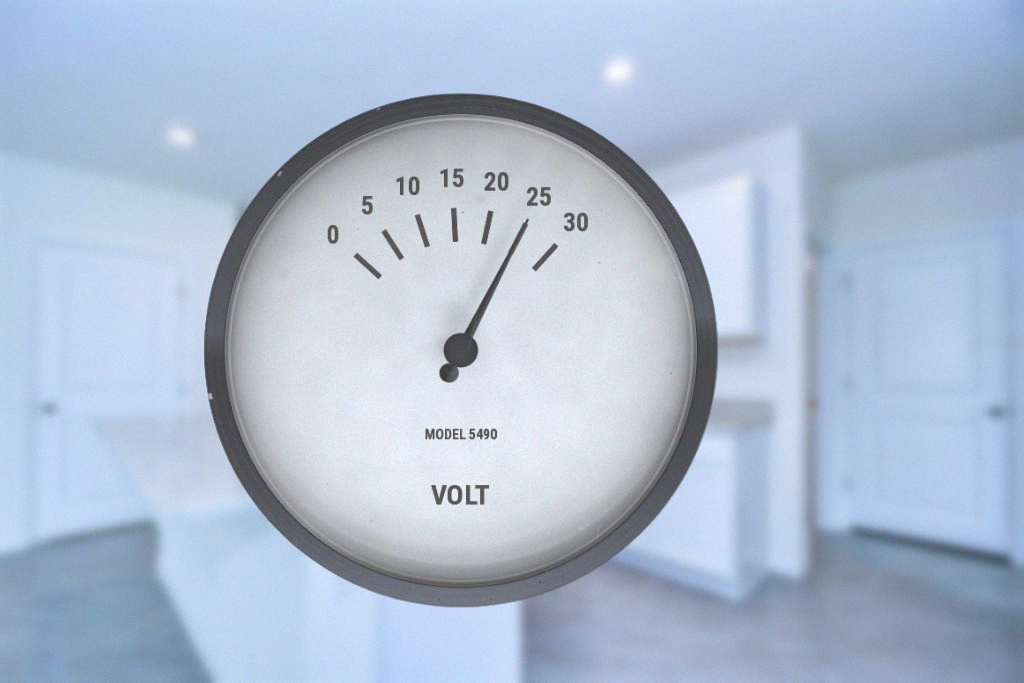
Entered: 25 V
